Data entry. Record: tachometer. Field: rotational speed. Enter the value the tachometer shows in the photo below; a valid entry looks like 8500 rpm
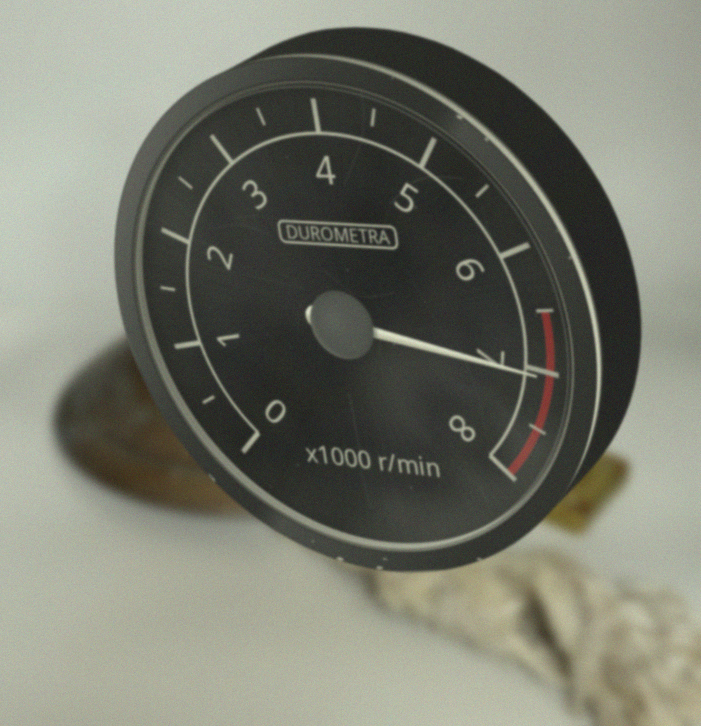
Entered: 7000 rpm
